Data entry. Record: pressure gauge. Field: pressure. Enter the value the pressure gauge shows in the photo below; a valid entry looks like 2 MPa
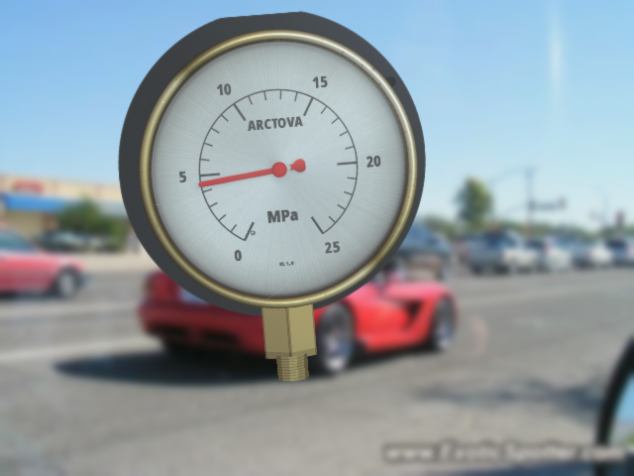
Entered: 4.5 MPa
